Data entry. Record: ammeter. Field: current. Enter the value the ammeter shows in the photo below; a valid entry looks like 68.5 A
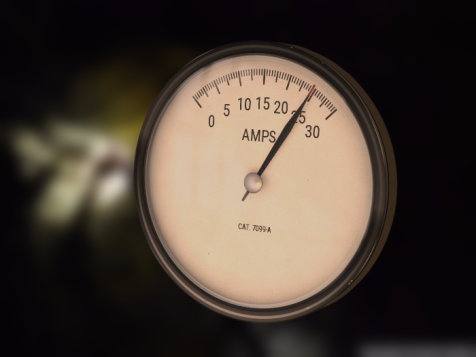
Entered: 25 A
